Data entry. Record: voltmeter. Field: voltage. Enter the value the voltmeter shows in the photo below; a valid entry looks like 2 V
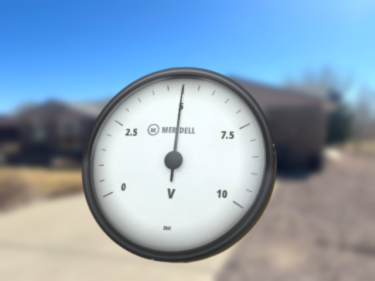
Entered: 5 V
